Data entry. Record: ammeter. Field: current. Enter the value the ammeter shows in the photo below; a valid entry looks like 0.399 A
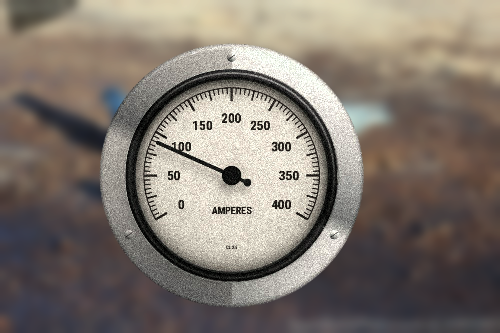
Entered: 90 A
